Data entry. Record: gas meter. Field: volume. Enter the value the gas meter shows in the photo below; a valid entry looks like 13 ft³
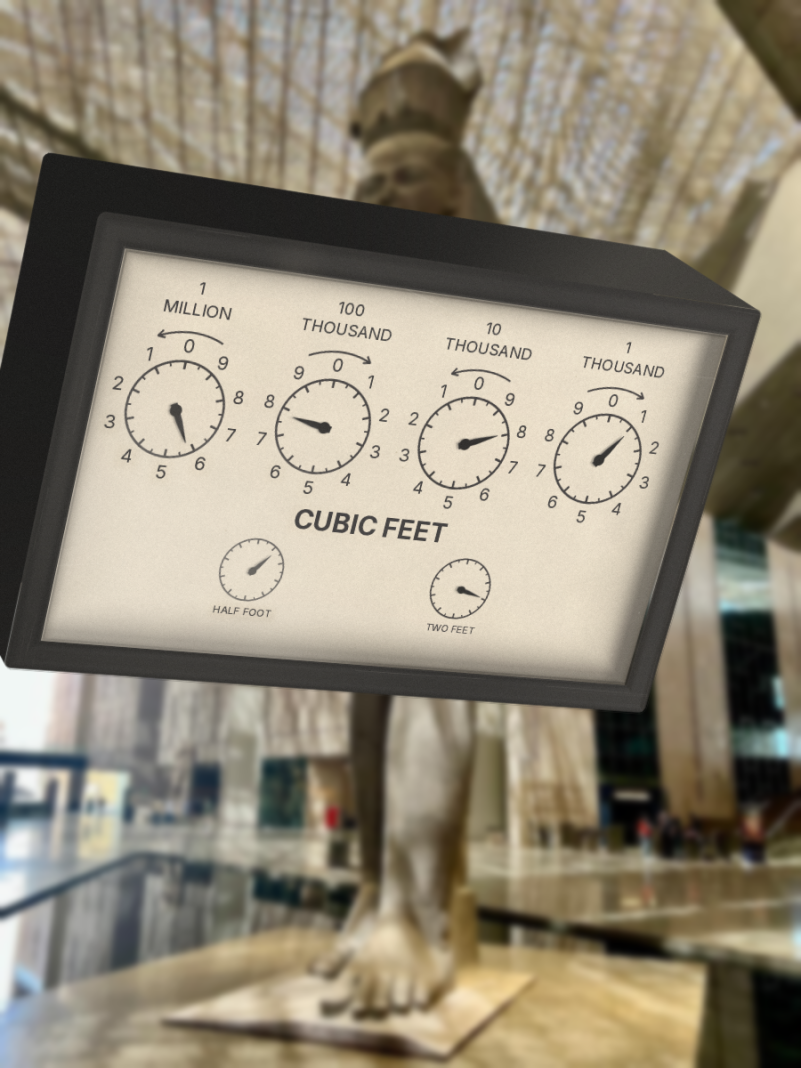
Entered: 578100 ft³
